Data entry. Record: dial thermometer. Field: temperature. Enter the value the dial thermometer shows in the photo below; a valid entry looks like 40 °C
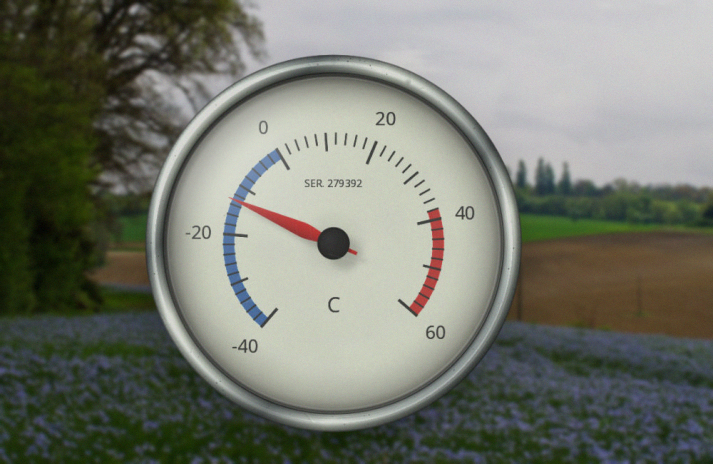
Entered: -13 °C
